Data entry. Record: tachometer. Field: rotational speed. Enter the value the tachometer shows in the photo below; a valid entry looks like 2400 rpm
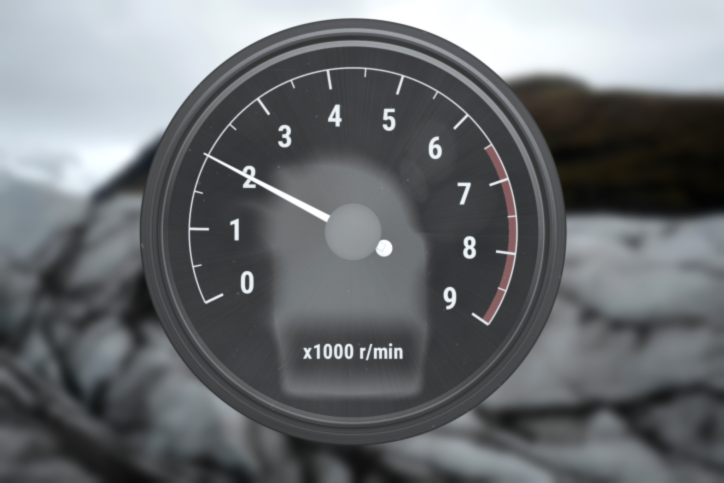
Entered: 2000 rpm
